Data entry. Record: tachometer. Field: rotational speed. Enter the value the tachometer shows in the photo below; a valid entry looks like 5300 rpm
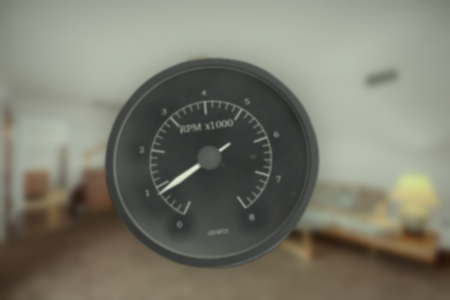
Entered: 800 rpm
